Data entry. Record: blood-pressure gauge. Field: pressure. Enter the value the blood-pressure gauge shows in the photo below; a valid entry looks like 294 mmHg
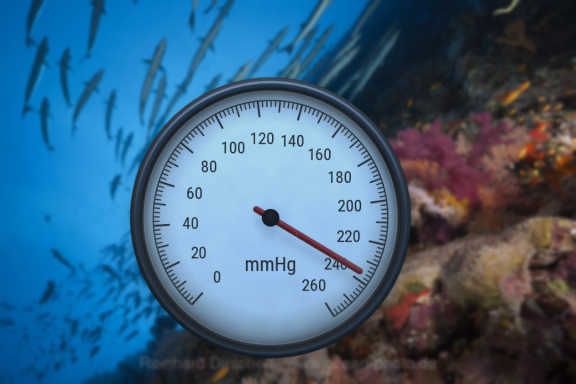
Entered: 236 mmHg
